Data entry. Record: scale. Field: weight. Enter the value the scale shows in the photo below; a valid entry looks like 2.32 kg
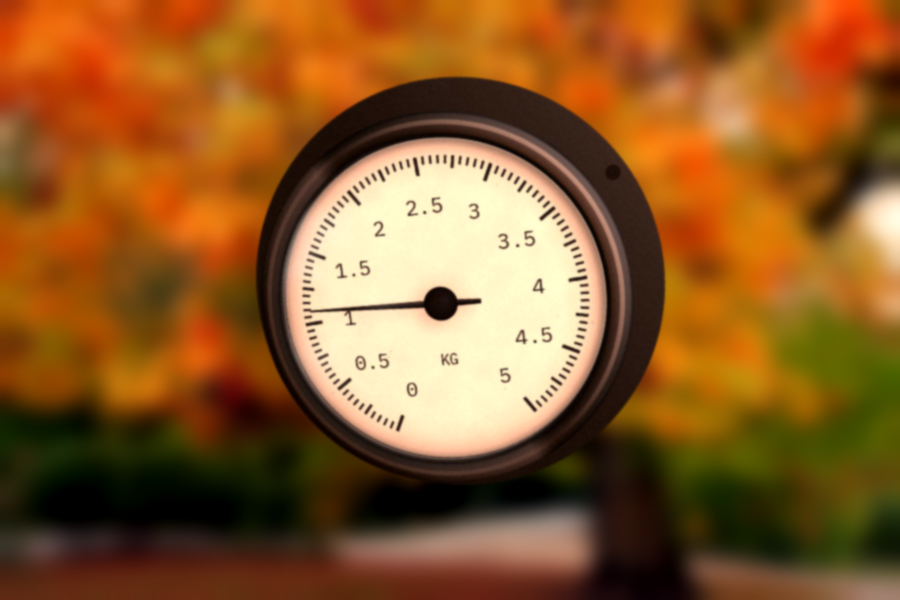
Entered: 1.1 kg
